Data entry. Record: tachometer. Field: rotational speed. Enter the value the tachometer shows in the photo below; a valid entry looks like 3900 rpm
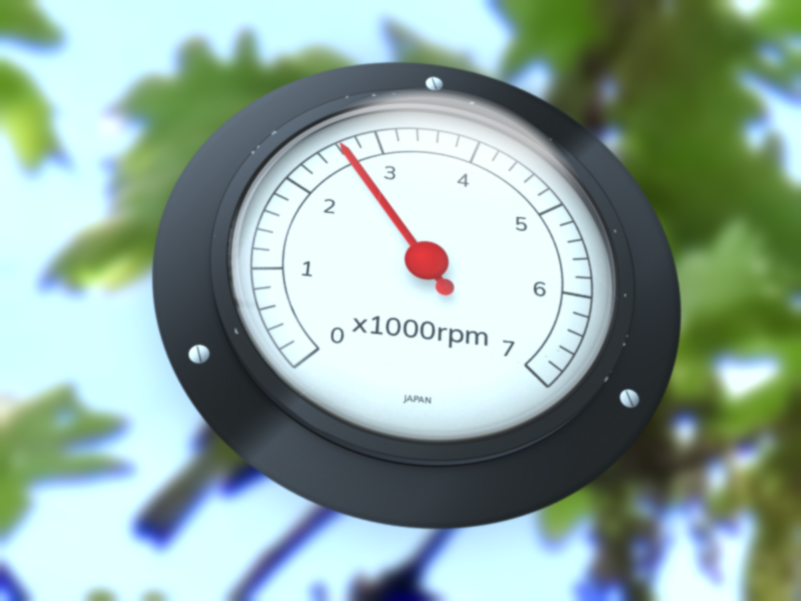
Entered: 2600 rpm
